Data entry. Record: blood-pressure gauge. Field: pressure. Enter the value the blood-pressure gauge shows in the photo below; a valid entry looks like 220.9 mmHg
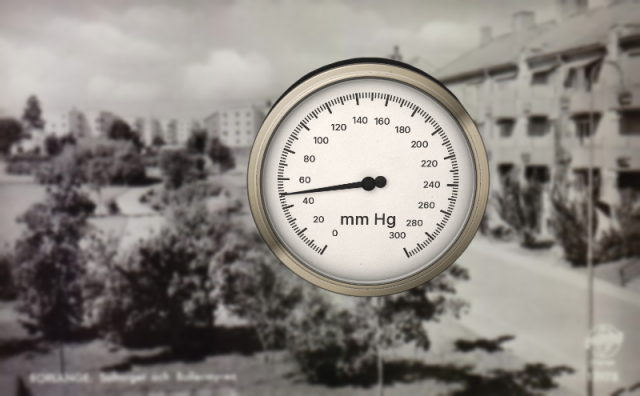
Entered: 50 mmHg
